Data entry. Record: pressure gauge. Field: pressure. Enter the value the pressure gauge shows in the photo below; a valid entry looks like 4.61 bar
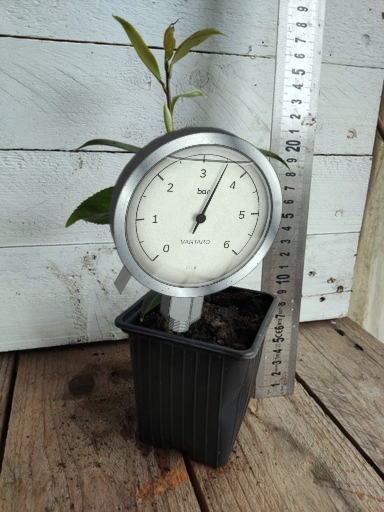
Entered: 3.5 bar
